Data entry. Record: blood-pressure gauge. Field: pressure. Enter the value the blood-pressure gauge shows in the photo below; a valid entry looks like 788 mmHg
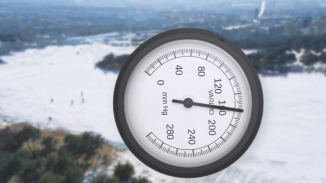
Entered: 160 mmHg
